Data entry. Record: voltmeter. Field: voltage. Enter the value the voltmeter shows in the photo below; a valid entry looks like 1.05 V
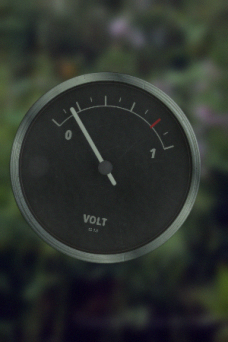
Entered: 0.15 V
